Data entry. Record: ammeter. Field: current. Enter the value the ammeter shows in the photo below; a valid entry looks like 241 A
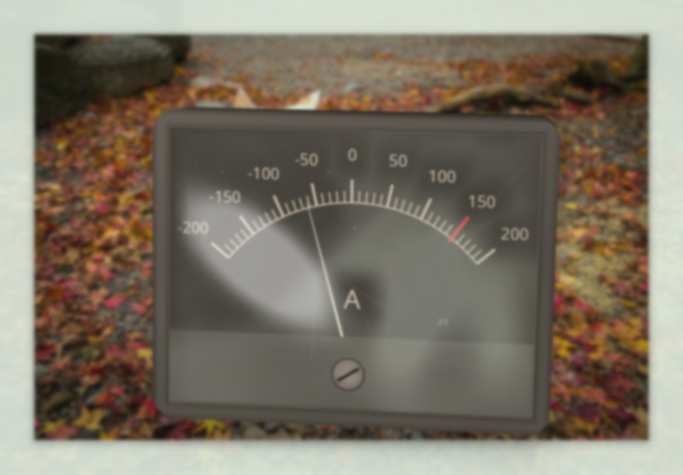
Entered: -60 A
